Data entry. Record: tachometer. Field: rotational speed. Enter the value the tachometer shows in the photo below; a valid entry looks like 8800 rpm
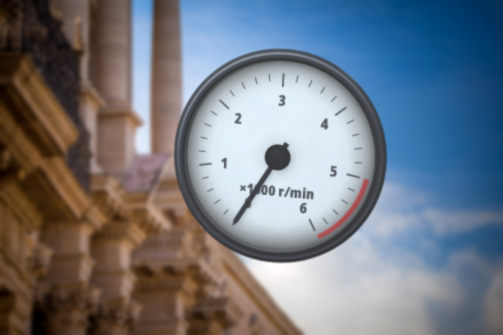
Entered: 0 rpm
